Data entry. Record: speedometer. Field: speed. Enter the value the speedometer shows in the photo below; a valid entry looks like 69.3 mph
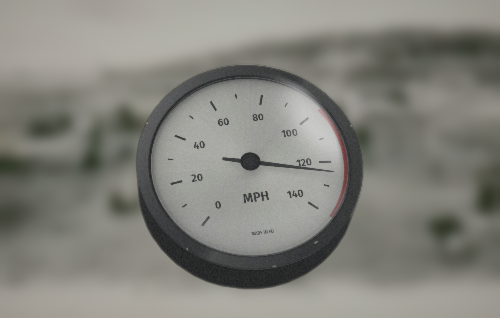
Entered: 125 mph
